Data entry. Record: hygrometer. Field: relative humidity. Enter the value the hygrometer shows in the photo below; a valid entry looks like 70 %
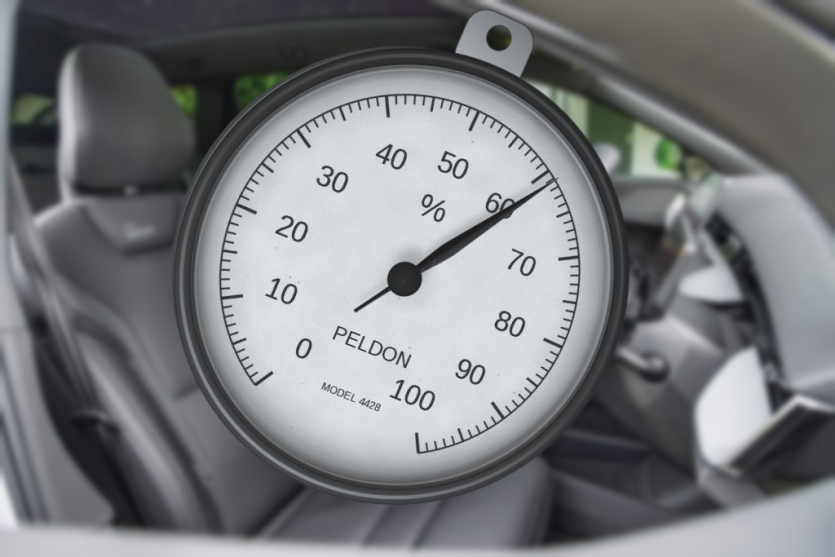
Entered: 61 %
